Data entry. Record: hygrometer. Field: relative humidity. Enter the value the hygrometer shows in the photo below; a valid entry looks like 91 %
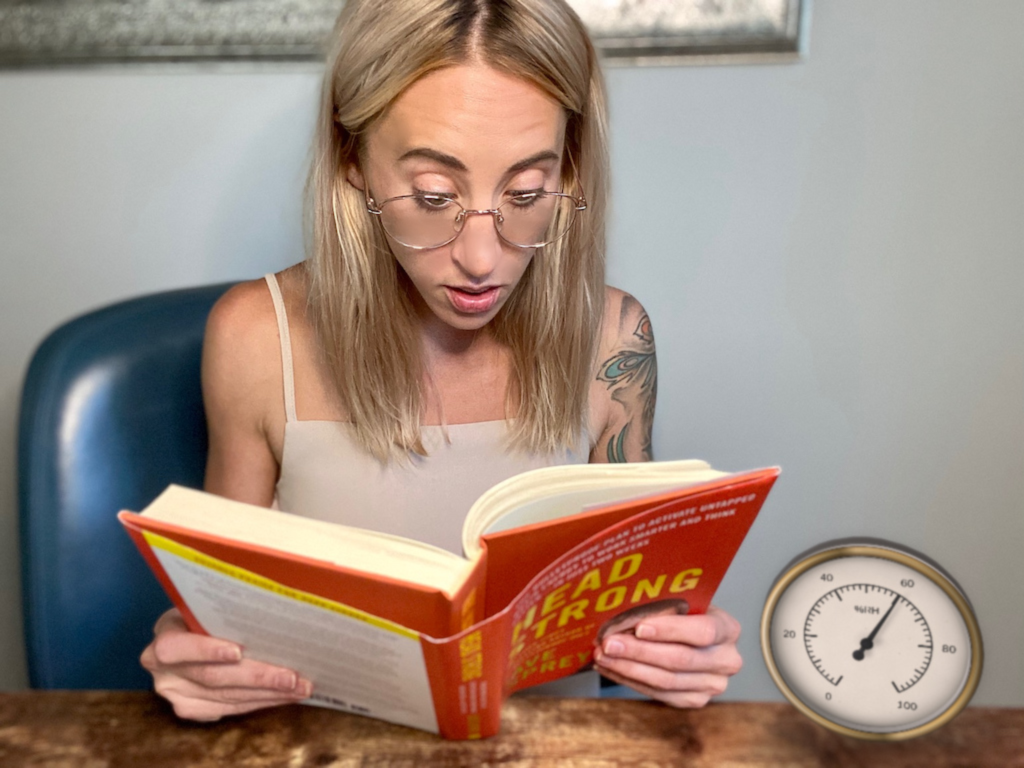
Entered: 60 %
